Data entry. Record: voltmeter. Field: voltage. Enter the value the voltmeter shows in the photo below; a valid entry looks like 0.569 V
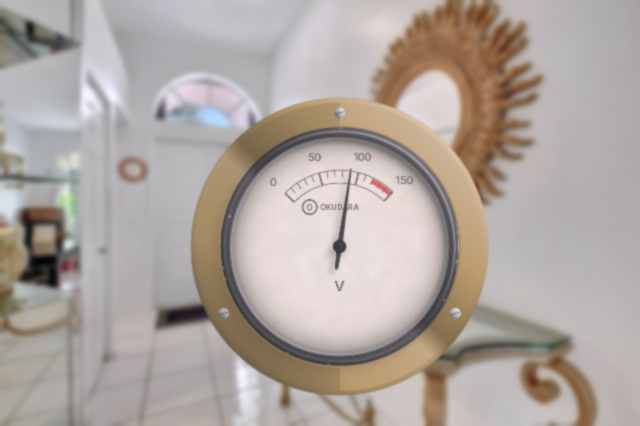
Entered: 90 V
